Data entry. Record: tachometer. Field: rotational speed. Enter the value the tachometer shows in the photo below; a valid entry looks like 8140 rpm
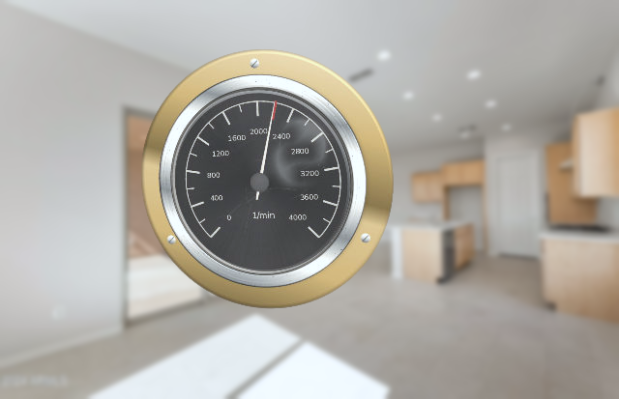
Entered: 2200 rpm
